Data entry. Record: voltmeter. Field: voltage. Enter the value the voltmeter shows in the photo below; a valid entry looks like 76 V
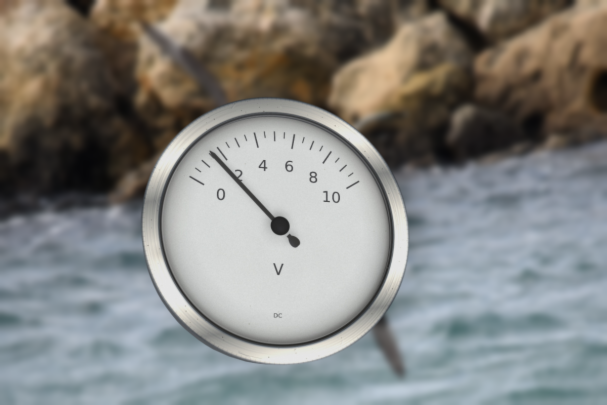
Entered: 1.5 V
